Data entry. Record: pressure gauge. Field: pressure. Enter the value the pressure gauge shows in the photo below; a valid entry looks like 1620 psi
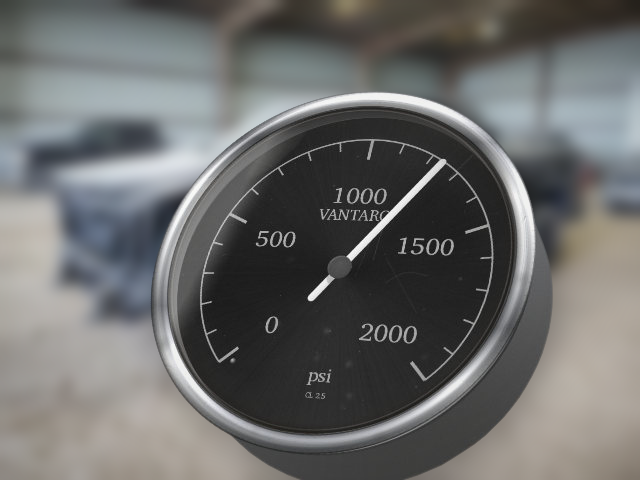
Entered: 1250 psi
